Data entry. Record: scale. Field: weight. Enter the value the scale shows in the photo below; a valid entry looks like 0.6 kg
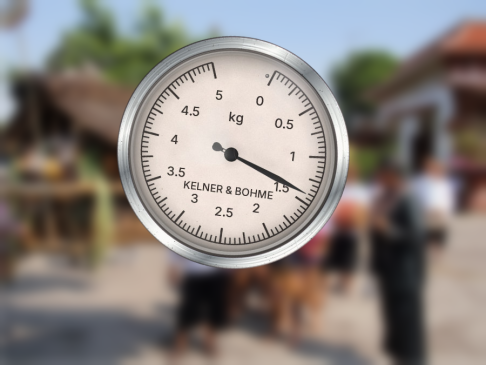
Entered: 1.4 kg
